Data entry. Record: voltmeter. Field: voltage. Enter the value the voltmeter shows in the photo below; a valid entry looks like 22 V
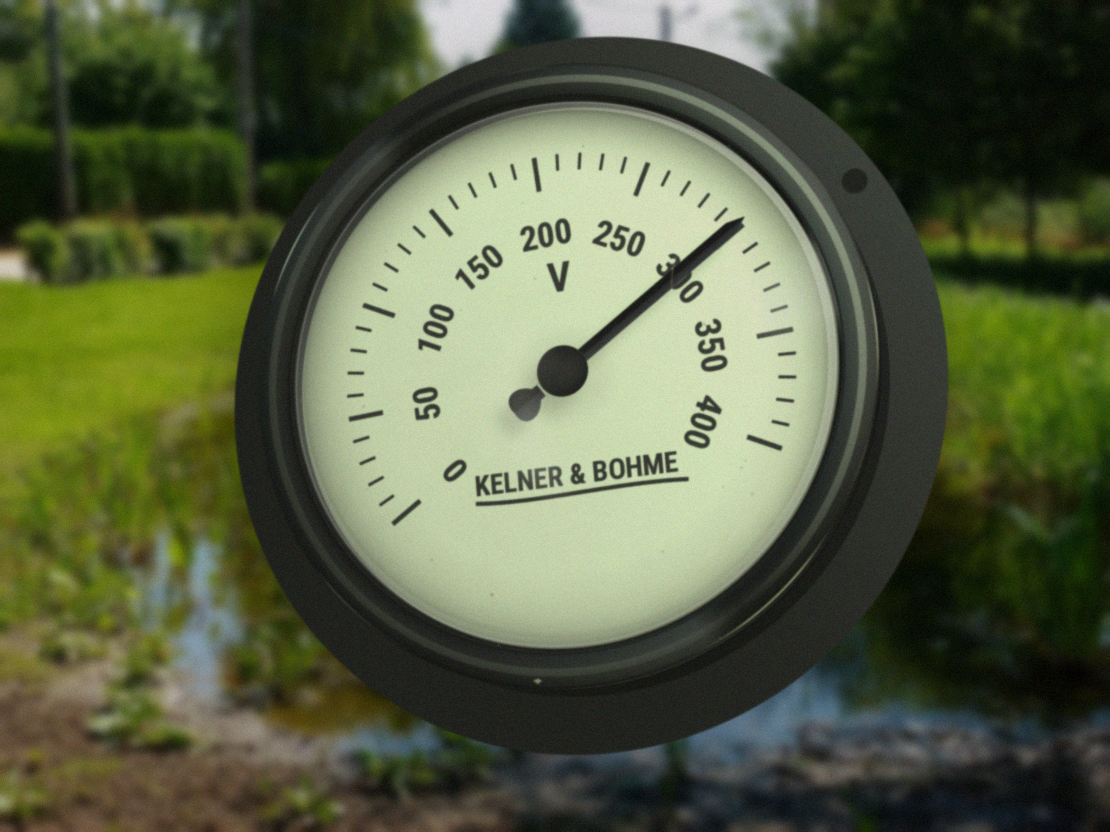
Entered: 300 V
